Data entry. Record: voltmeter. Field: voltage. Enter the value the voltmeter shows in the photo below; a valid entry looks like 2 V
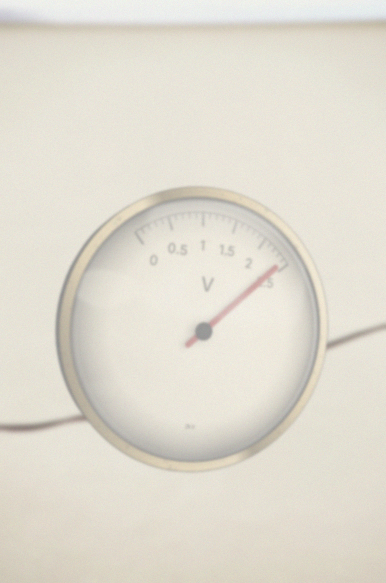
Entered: 2.4 V
